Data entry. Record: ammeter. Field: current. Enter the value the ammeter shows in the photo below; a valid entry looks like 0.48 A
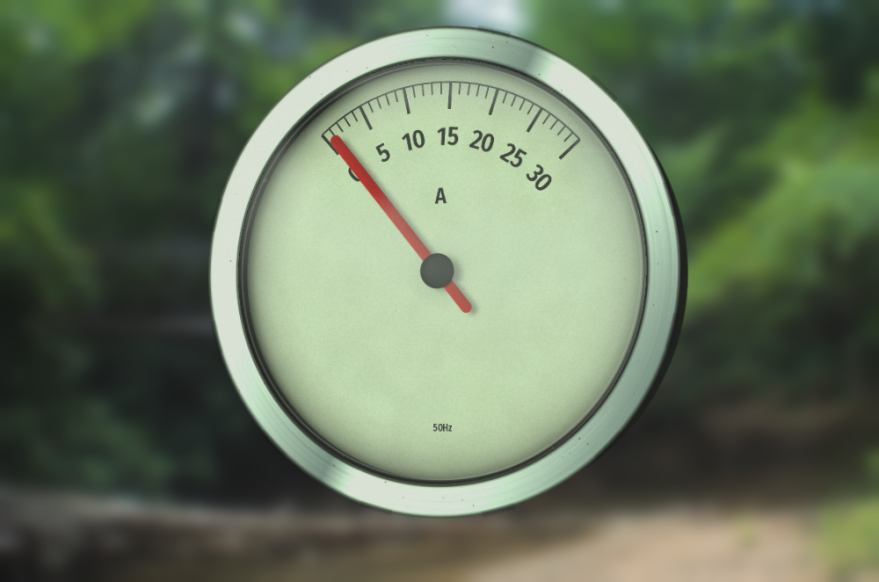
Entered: 1 A
